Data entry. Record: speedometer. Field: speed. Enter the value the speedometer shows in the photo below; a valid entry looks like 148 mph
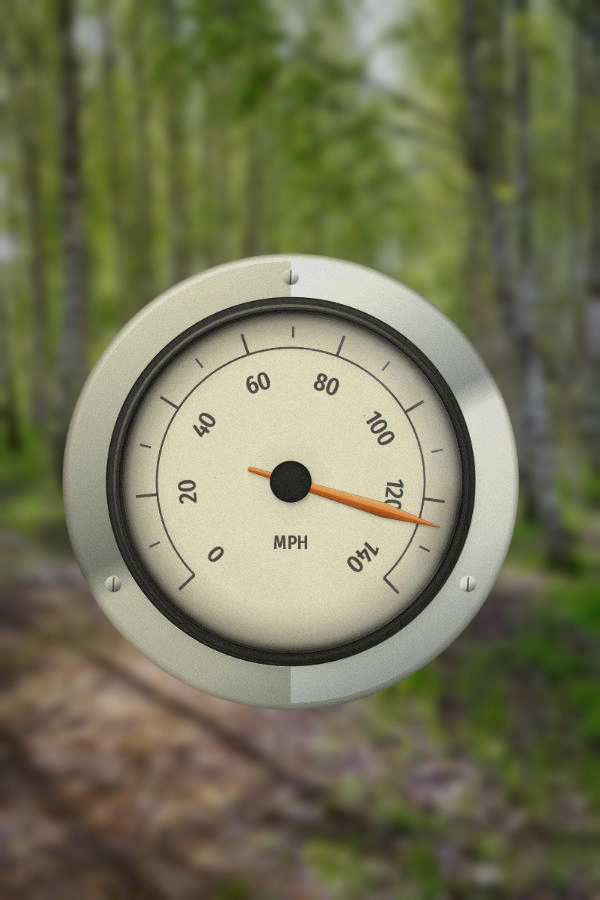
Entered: 125 mph
